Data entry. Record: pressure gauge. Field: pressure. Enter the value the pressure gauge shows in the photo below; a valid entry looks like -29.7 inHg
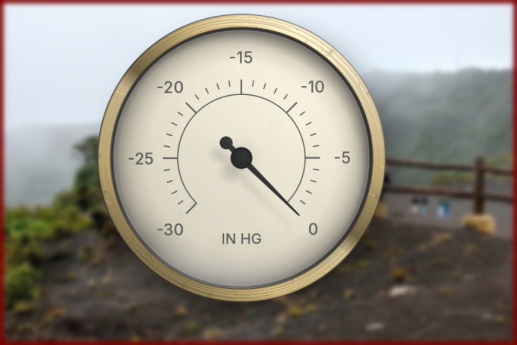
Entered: 0 inHg
